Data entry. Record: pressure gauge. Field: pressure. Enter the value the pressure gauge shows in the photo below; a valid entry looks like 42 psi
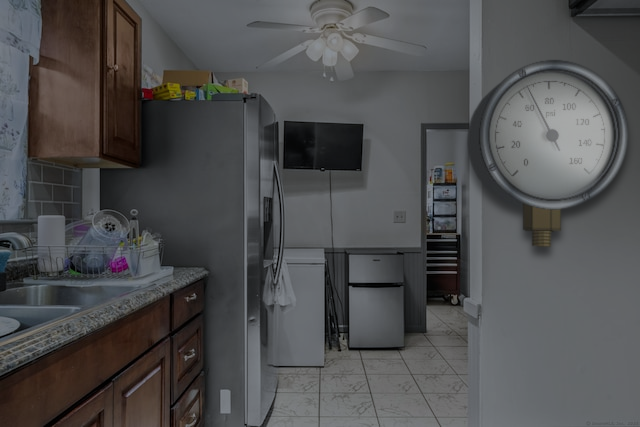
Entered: 65 psi
